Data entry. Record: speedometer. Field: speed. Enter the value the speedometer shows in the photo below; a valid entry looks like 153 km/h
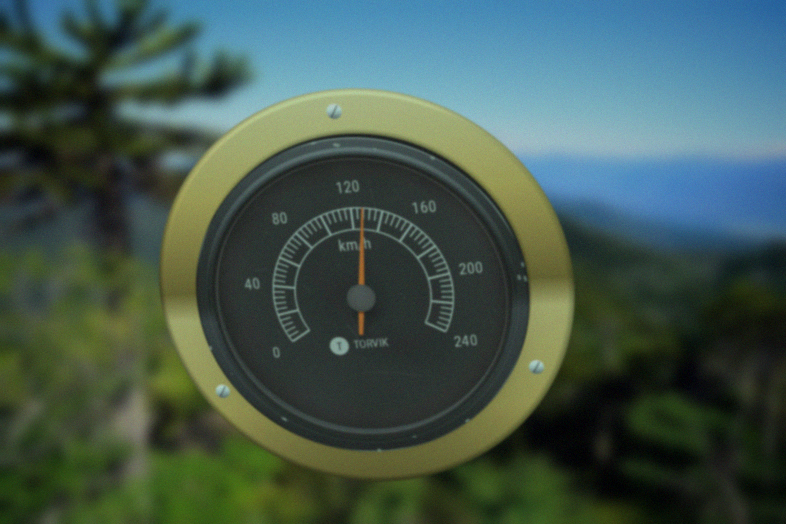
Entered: 128 km/h
